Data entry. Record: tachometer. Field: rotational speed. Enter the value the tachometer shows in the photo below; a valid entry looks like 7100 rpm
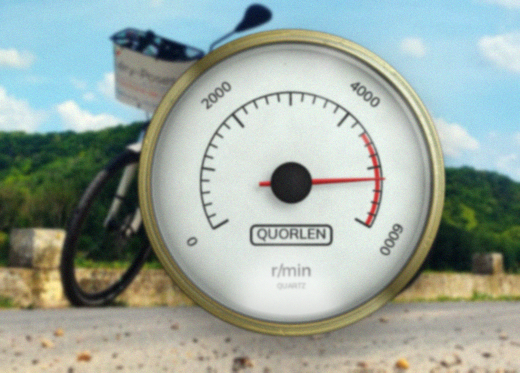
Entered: 5200 rpm
